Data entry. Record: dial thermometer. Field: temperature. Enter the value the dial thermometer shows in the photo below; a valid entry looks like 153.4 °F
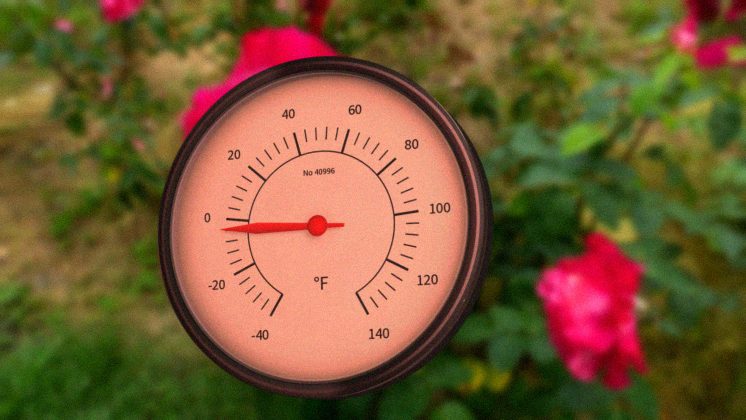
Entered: -4 °F
